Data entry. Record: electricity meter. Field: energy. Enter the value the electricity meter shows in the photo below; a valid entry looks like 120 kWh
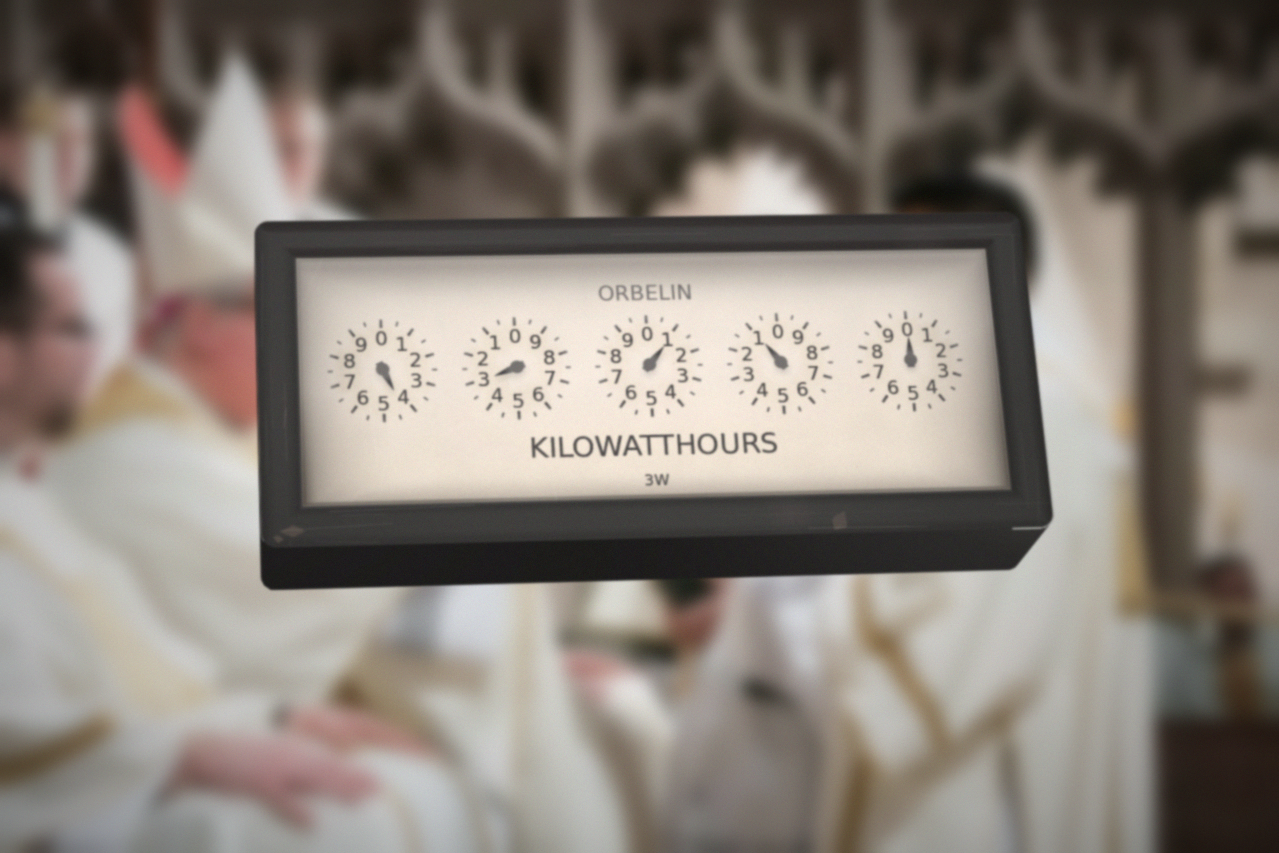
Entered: 43110 kWh
